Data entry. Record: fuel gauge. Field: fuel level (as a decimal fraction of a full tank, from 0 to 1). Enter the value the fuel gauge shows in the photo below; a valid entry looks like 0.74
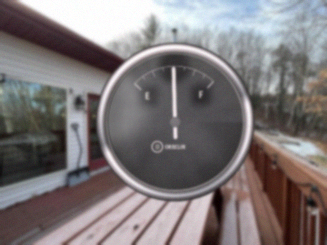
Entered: 0.5
